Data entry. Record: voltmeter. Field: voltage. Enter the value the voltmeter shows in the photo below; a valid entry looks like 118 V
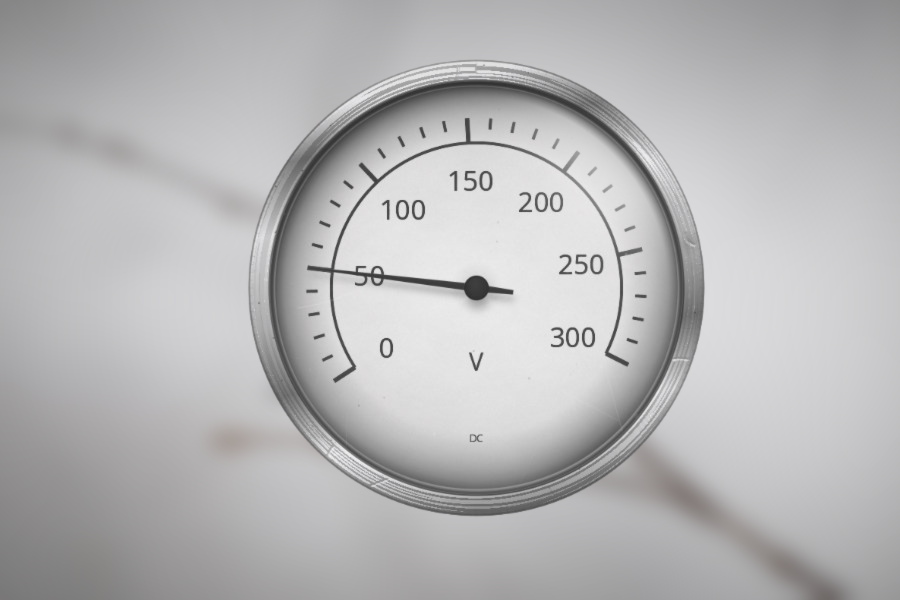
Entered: 50 V
